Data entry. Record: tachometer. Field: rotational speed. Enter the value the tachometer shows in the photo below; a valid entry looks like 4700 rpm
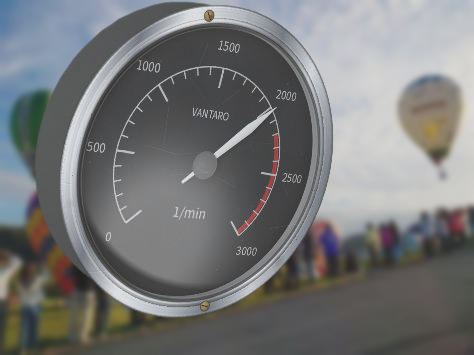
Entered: 2000 rpm
